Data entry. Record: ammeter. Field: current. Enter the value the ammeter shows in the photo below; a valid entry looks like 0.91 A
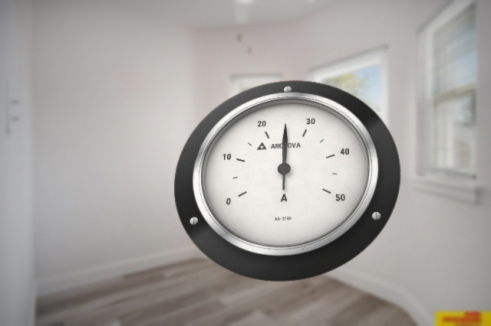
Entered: 25 A
